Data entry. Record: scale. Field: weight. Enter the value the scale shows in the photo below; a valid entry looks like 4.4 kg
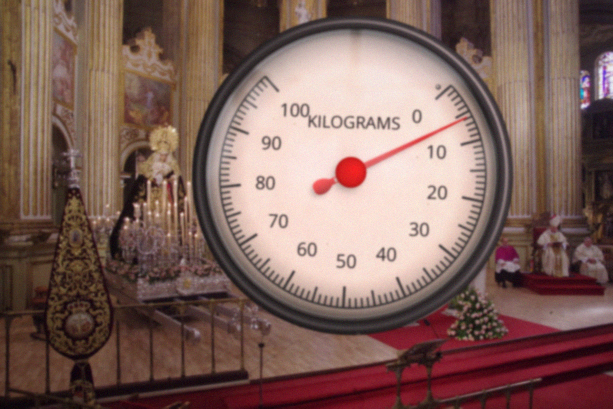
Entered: 6 kg
